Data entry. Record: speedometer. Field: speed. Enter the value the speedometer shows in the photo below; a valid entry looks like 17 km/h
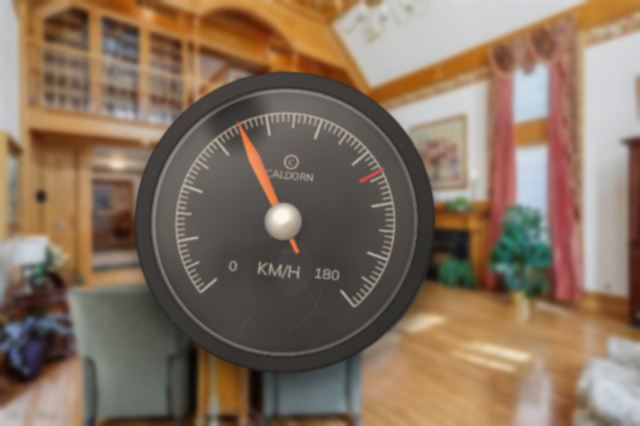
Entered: 70 km/h
